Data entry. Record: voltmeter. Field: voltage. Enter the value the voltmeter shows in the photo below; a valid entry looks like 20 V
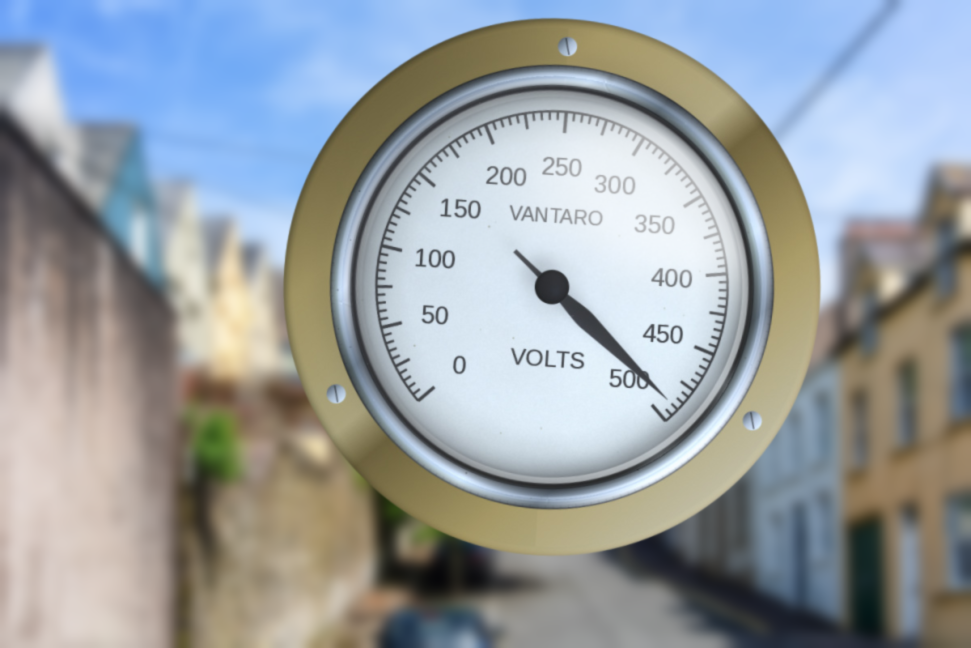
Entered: 490 V
